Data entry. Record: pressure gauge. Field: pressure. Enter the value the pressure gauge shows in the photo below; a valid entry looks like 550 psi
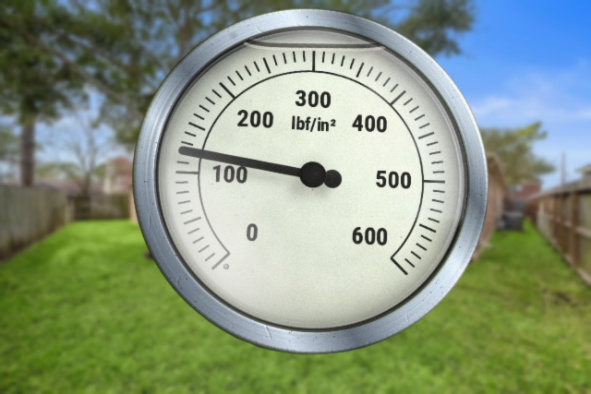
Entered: 120 psi
